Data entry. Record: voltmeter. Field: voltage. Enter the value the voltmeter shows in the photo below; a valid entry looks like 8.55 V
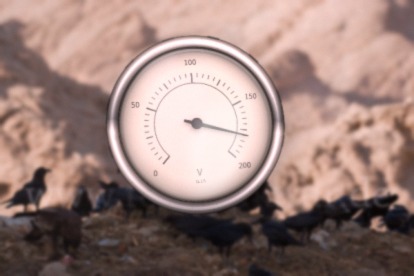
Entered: 180 V
